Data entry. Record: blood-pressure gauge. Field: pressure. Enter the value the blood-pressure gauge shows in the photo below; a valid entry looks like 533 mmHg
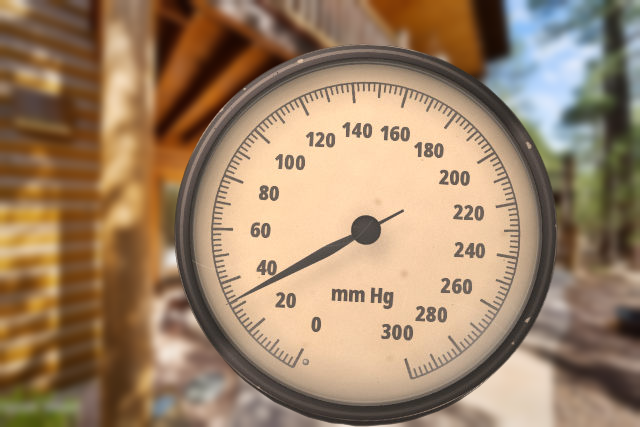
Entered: 32 mmHg
